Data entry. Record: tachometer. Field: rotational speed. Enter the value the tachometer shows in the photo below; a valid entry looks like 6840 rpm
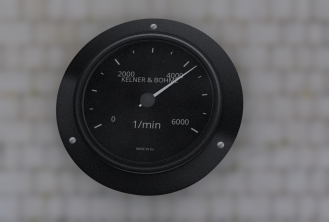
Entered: 4250 rpm
